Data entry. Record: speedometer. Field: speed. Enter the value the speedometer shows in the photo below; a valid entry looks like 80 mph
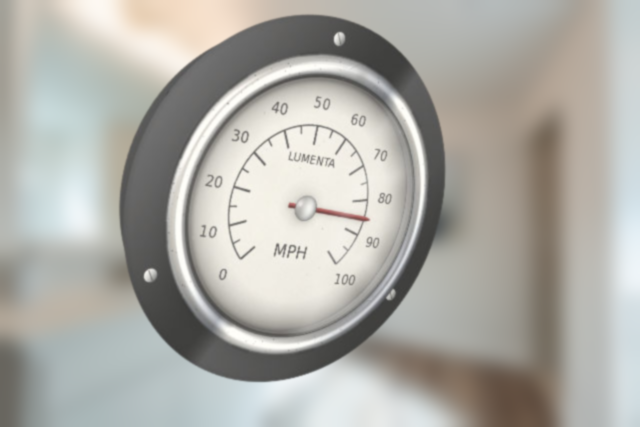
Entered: 85 mph
